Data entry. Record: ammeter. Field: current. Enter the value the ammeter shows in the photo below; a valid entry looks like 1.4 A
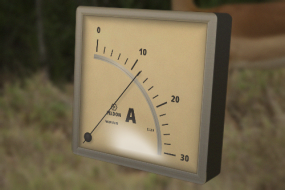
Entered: 12 A
